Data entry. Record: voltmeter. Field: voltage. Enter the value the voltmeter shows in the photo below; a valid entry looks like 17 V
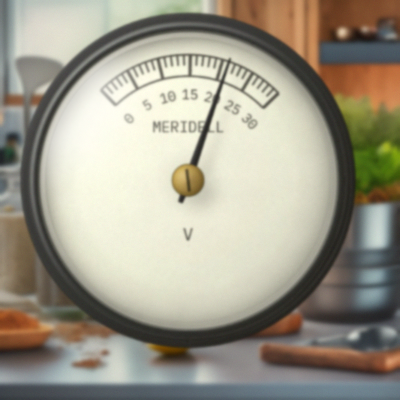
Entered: 21 V
